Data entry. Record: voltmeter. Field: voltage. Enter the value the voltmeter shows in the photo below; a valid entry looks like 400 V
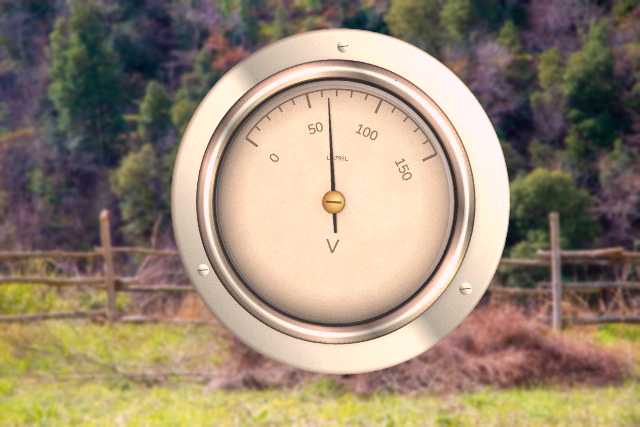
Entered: 65 V
